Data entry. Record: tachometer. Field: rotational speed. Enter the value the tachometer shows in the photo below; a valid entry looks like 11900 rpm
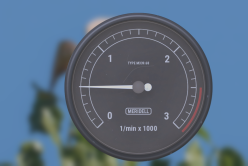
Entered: 500 rpm
